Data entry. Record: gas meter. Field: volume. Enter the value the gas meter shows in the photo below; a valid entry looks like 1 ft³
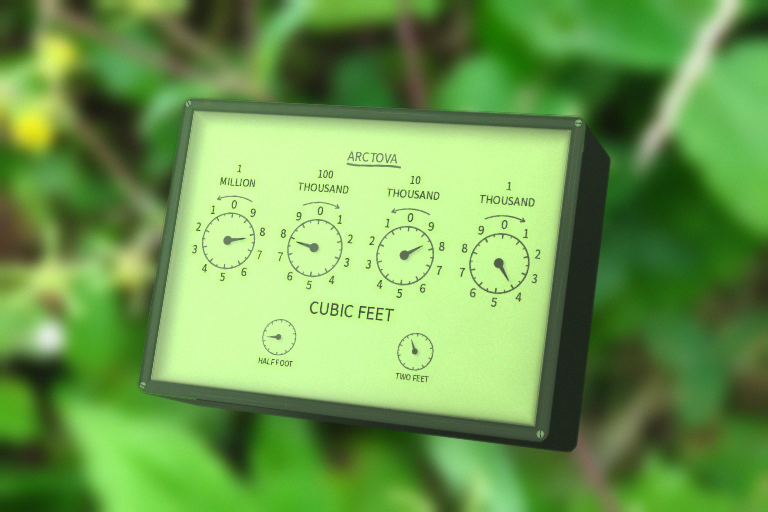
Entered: 778400 ft³
